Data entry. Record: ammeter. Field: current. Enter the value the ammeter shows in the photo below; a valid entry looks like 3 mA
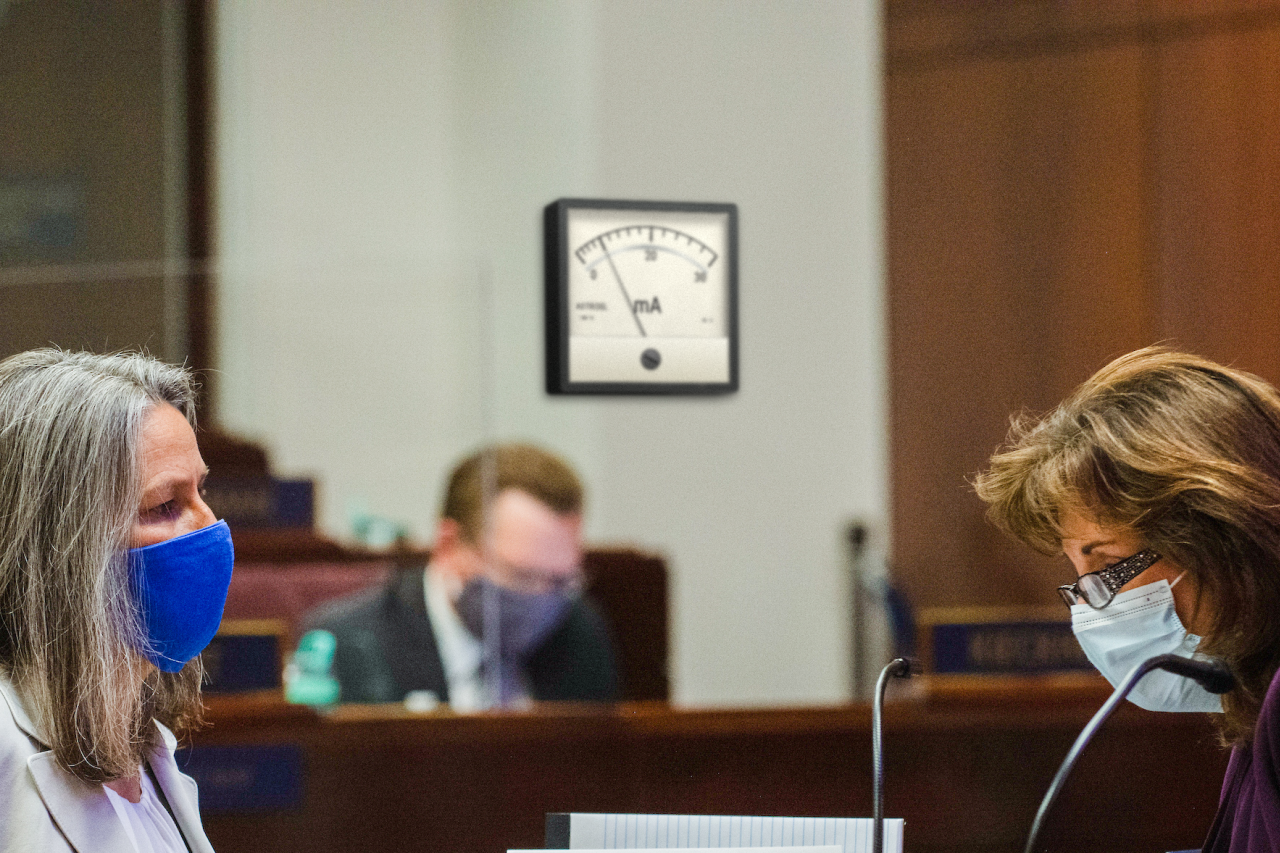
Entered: 10 mA
